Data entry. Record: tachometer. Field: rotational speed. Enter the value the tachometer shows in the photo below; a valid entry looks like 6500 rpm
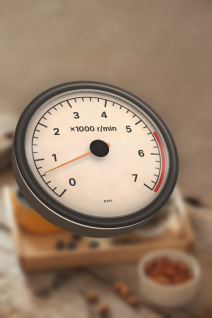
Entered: 600 rpm
